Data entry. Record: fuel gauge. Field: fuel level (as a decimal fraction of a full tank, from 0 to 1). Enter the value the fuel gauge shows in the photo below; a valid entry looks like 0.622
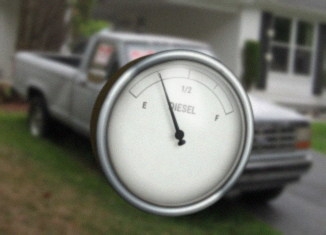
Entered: 0.25
